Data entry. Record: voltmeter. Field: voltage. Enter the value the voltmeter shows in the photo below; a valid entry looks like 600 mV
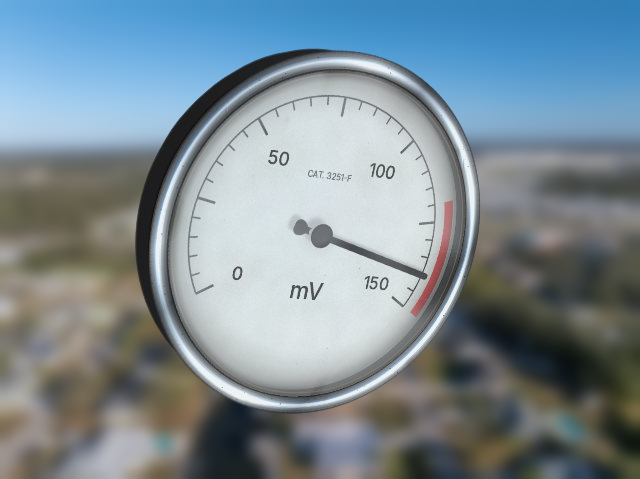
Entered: 140 mV
